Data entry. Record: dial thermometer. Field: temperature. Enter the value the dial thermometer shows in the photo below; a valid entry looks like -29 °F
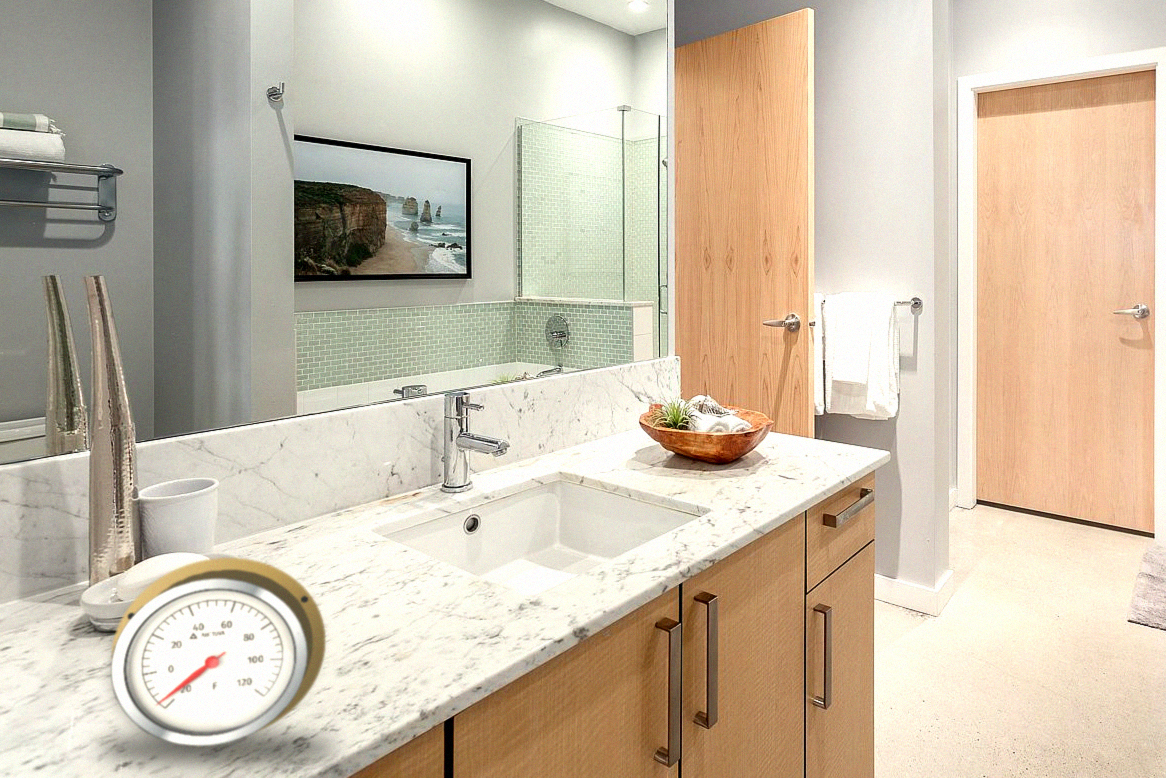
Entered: -16 °F
